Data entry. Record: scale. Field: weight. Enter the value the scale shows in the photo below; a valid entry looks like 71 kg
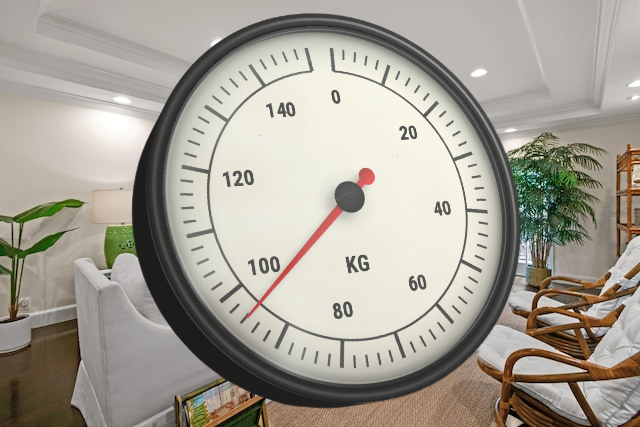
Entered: 96 kg
